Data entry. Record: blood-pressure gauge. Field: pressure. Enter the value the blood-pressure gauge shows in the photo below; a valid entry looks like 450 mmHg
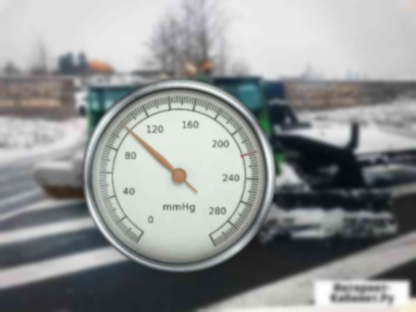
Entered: 100 mmHg
